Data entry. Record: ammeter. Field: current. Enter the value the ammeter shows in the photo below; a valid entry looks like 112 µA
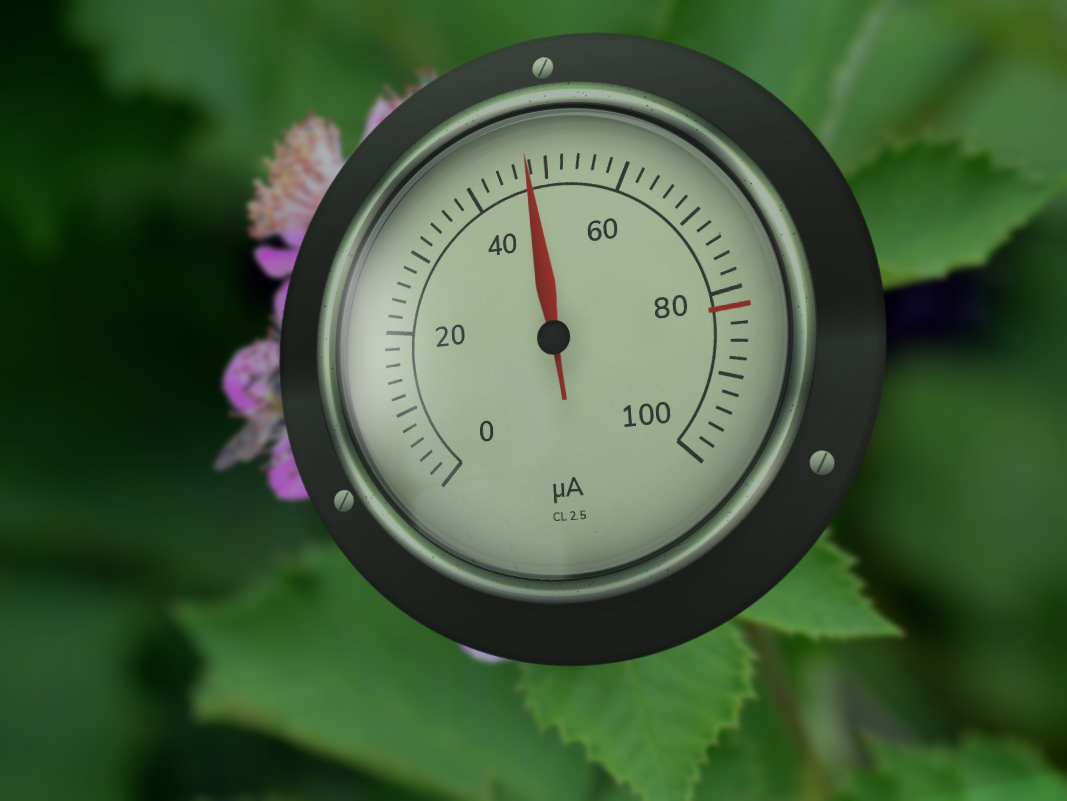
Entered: 48 µA
